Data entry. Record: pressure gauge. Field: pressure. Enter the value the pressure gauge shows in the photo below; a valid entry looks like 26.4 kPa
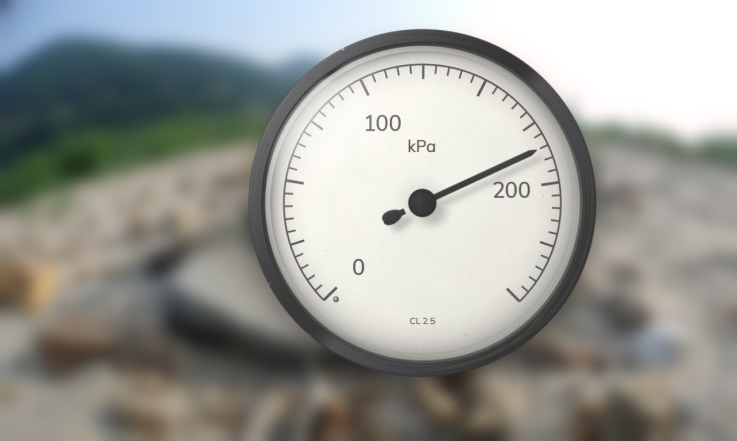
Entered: 185 kPa
